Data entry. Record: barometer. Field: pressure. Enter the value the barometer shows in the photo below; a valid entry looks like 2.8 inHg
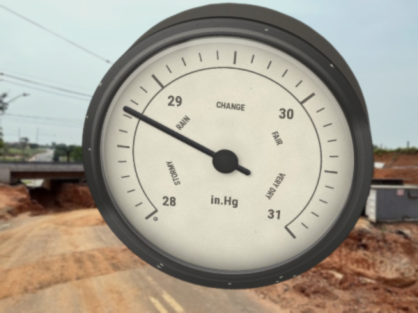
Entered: 28.75 inHg
